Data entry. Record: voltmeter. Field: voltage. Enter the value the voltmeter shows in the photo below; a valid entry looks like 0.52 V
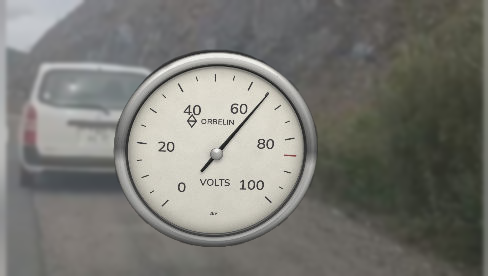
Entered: 65 V
